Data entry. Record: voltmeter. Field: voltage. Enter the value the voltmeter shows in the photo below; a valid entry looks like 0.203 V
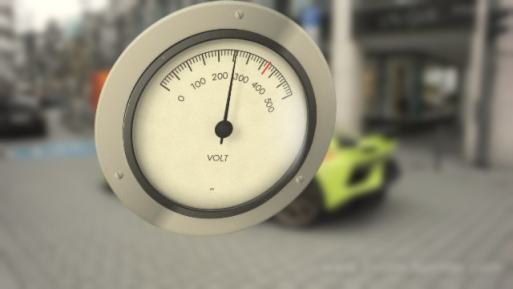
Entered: 250 V
